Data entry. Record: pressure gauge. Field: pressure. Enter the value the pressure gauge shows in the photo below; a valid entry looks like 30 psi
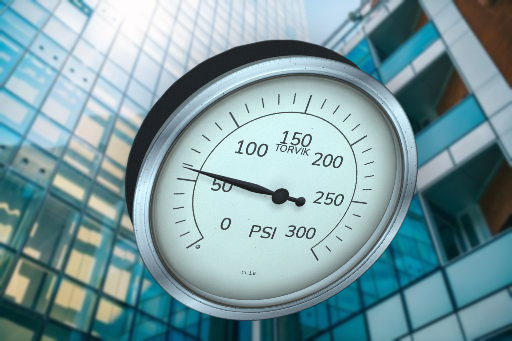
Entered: 60 psi
